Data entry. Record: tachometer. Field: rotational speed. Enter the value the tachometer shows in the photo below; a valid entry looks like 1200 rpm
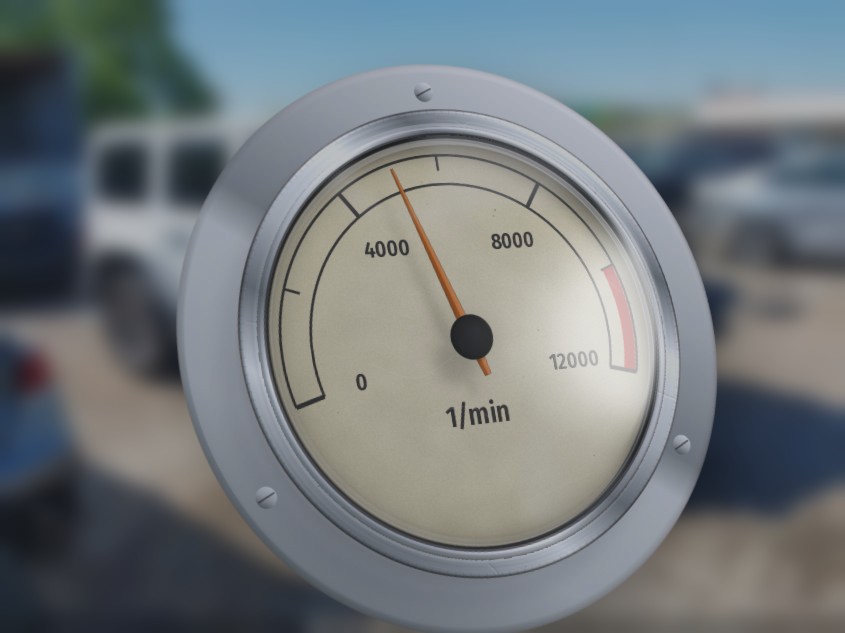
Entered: 5000 rpm
